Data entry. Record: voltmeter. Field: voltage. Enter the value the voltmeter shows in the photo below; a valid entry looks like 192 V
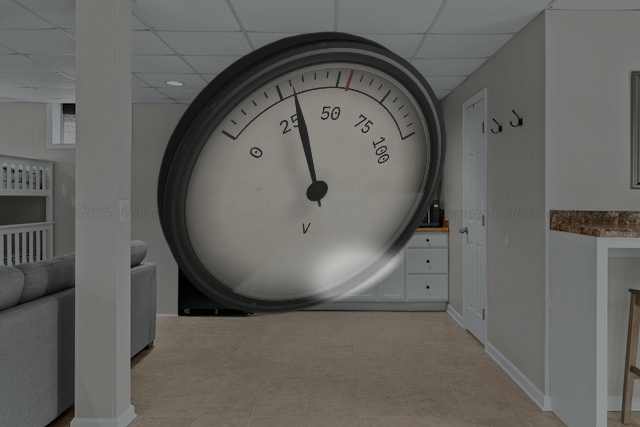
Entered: 30 V
